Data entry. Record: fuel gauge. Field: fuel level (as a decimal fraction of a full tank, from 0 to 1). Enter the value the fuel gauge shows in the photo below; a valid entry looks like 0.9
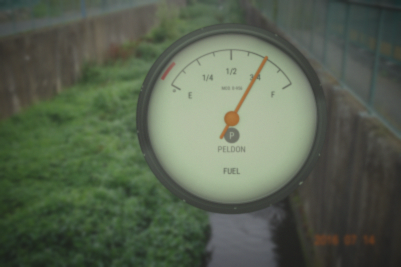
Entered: 0.75
